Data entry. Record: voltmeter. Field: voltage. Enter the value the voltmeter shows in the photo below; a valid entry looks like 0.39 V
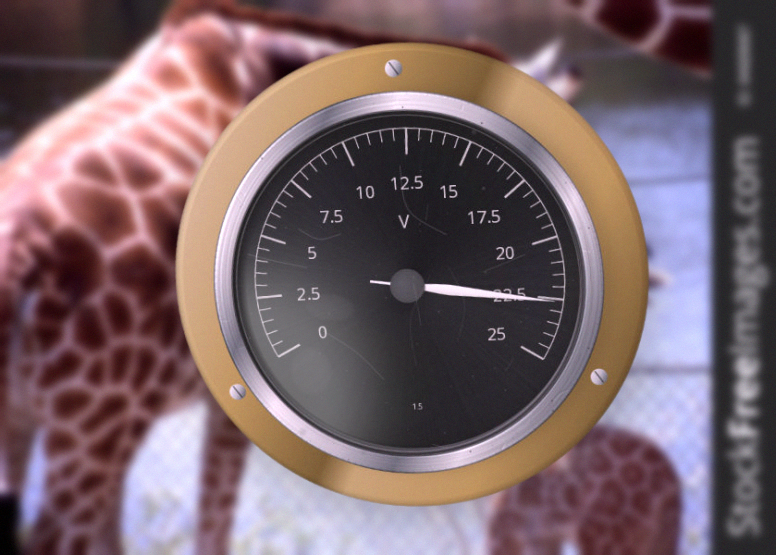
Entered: 22.5 V
